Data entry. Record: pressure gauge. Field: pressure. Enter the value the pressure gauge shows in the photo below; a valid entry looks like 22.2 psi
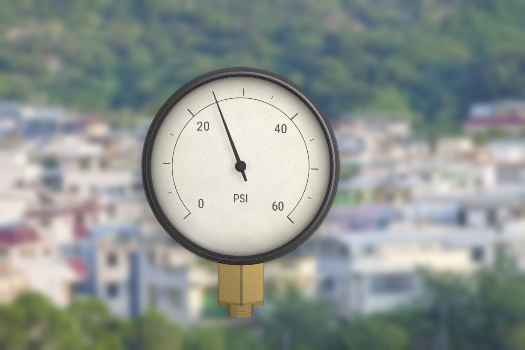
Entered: 25 psi
